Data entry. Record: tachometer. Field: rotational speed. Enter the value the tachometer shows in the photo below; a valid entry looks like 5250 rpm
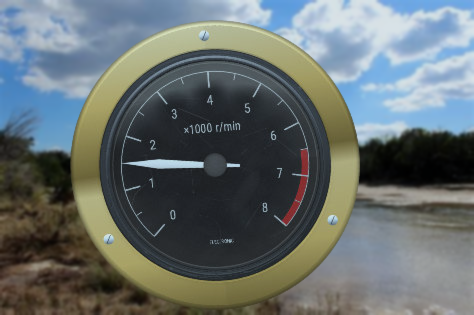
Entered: 1500 rpm
